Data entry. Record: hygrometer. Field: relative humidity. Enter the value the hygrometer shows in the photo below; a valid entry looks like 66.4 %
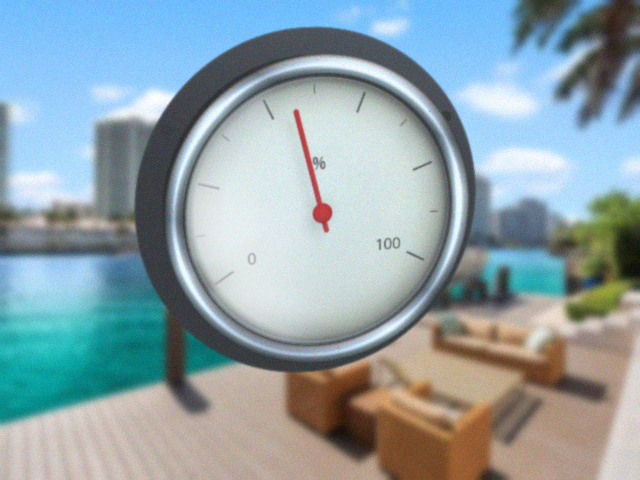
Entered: 45 %
